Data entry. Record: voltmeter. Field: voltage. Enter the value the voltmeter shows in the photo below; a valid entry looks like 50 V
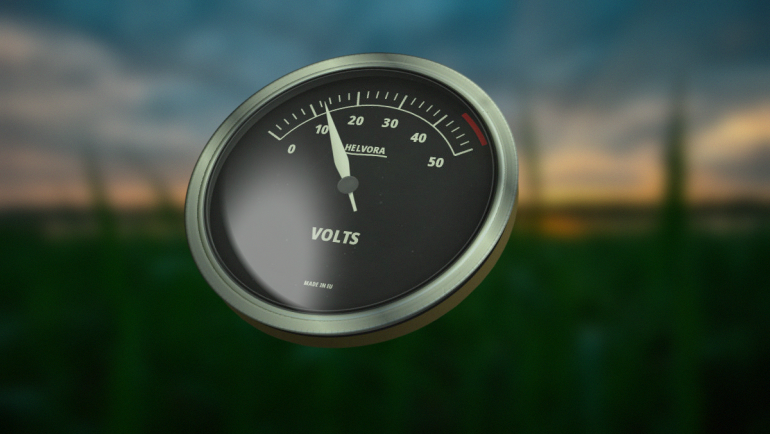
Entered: 13 V
